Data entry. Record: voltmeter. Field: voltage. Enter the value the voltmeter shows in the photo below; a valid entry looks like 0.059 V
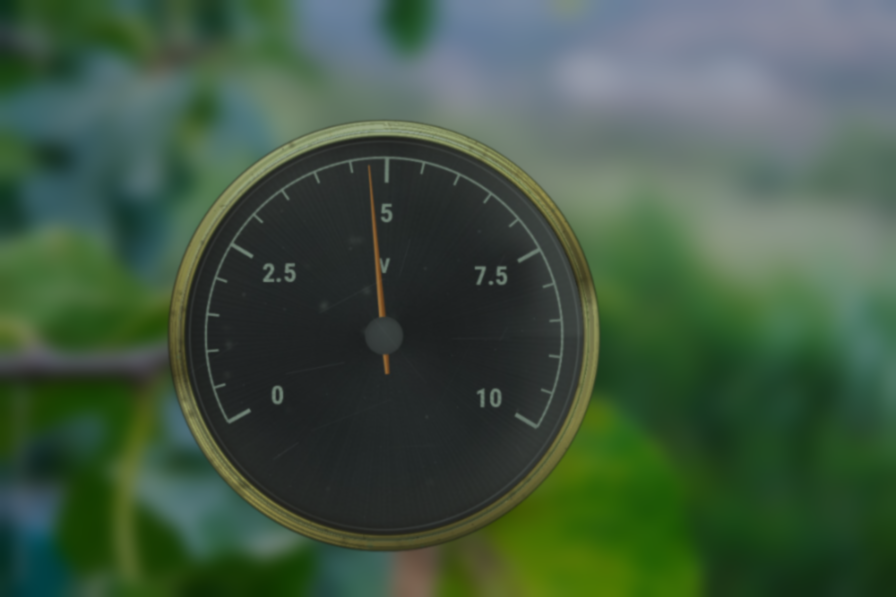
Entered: 4.75 V
